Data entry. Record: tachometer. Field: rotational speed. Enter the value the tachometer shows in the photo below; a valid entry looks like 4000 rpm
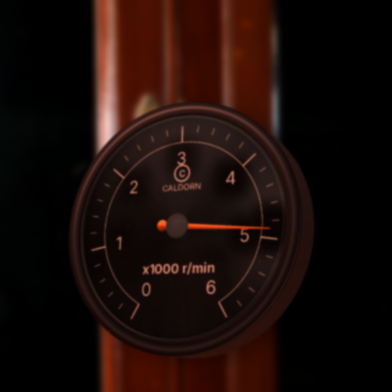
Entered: 4900 rpm
